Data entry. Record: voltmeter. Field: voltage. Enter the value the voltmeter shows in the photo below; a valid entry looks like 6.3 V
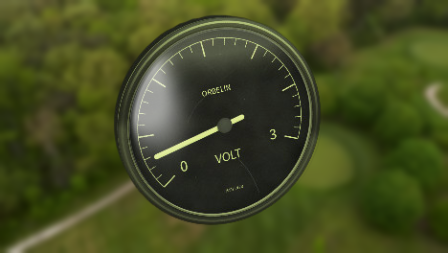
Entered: 0.3 V
